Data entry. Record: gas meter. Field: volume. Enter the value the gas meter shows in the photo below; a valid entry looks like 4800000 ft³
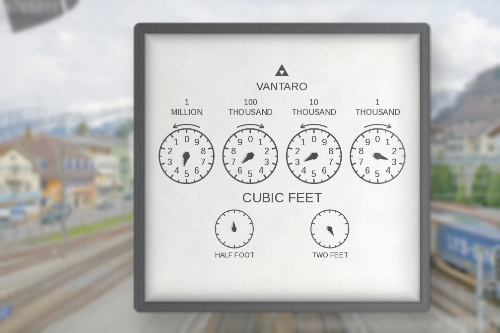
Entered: 463300 ft³
